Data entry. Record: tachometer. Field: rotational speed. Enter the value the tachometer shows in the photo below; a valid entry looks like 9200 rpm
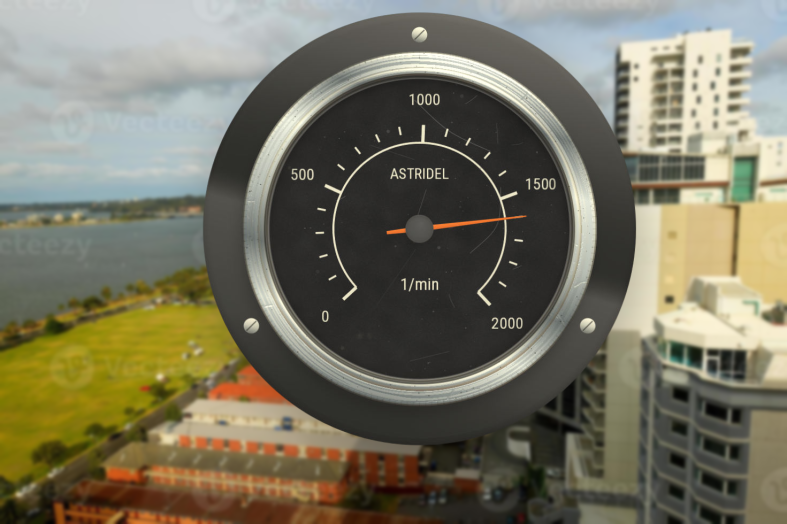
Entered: 1600 rpm
